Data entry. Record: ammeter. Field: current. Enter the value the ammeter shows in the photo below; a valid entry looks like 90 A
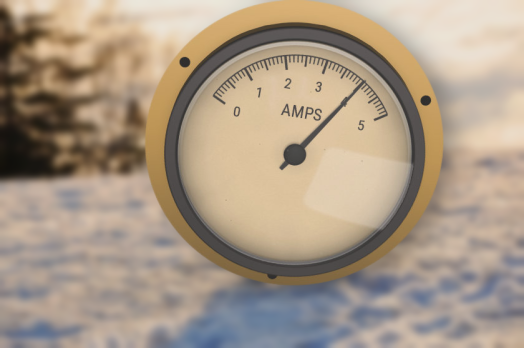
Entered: 4 A
